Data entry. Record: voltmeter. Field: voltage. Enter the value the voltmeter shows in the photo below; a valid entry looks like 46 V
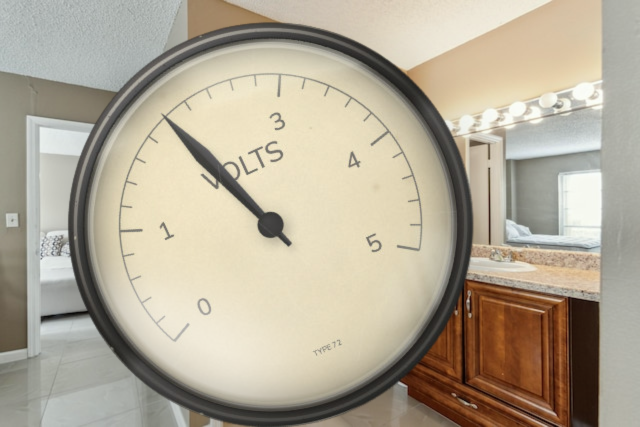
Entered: 2 V
